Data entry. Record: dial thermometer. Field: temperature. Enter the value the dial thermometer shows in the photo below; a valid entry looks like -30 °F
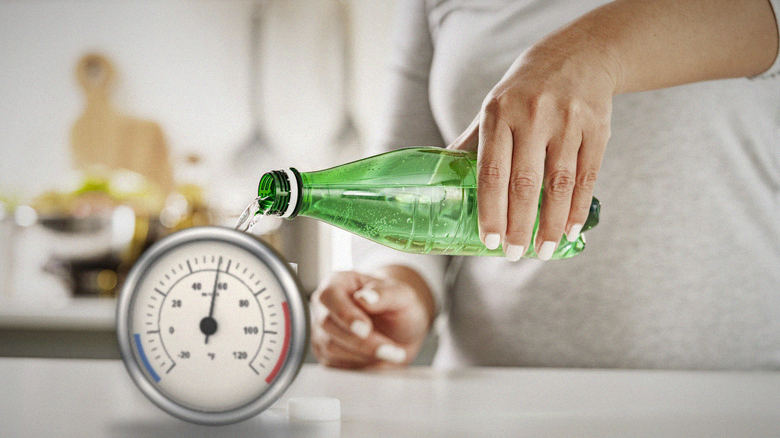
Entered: 56 °F
